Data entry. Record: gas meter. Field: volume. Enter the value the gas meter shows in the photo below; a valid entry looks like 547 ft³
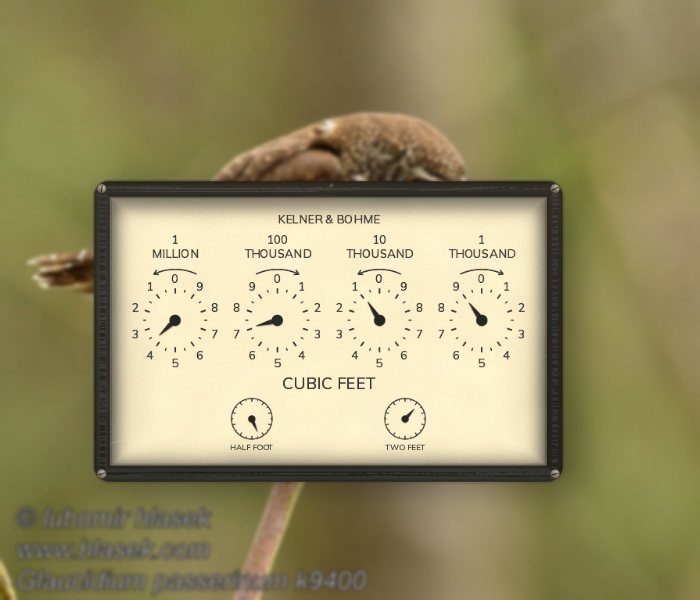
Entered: 370900 ft³
